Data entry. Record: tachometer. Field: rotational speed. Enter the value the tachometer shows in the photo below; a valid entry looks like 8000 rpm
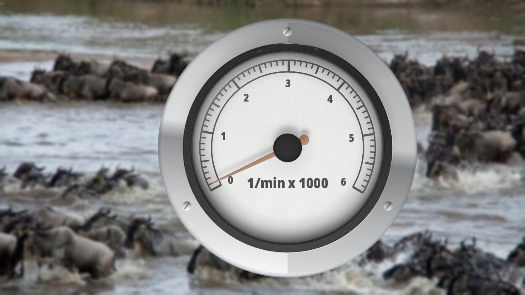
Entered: 100 rpm
